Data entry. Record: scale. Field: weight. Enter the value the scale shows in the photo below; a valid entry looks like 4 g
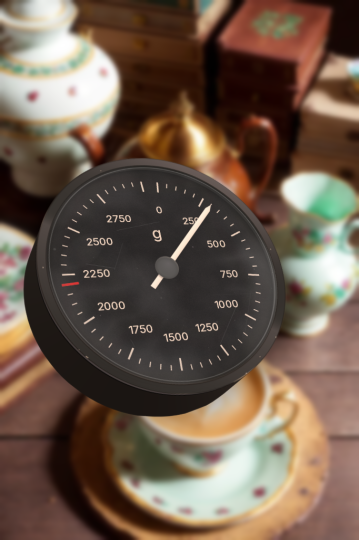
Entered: 300 g
